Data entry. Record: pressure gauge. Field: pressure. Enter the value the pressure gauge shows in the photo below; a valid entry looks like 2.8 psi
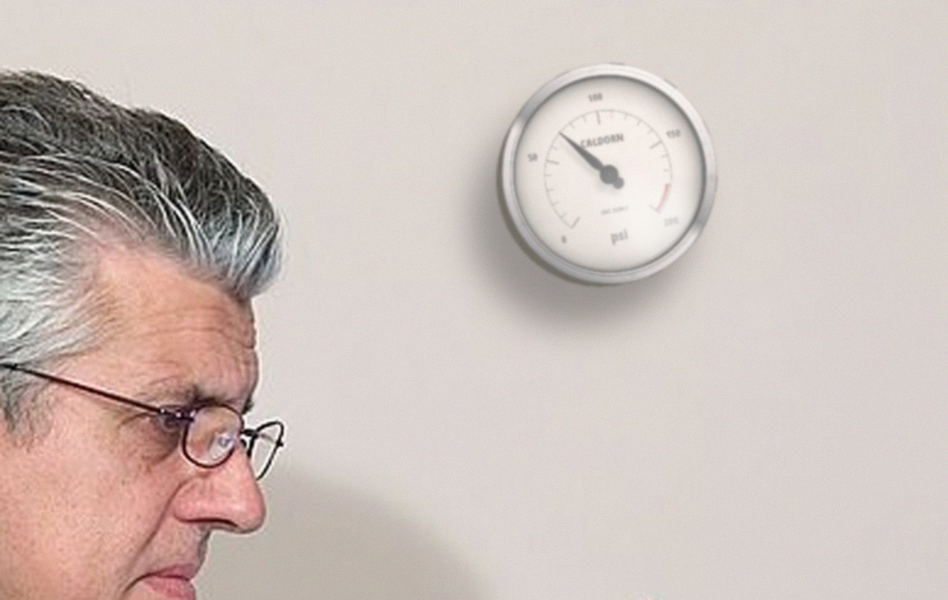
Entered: 70 psi
